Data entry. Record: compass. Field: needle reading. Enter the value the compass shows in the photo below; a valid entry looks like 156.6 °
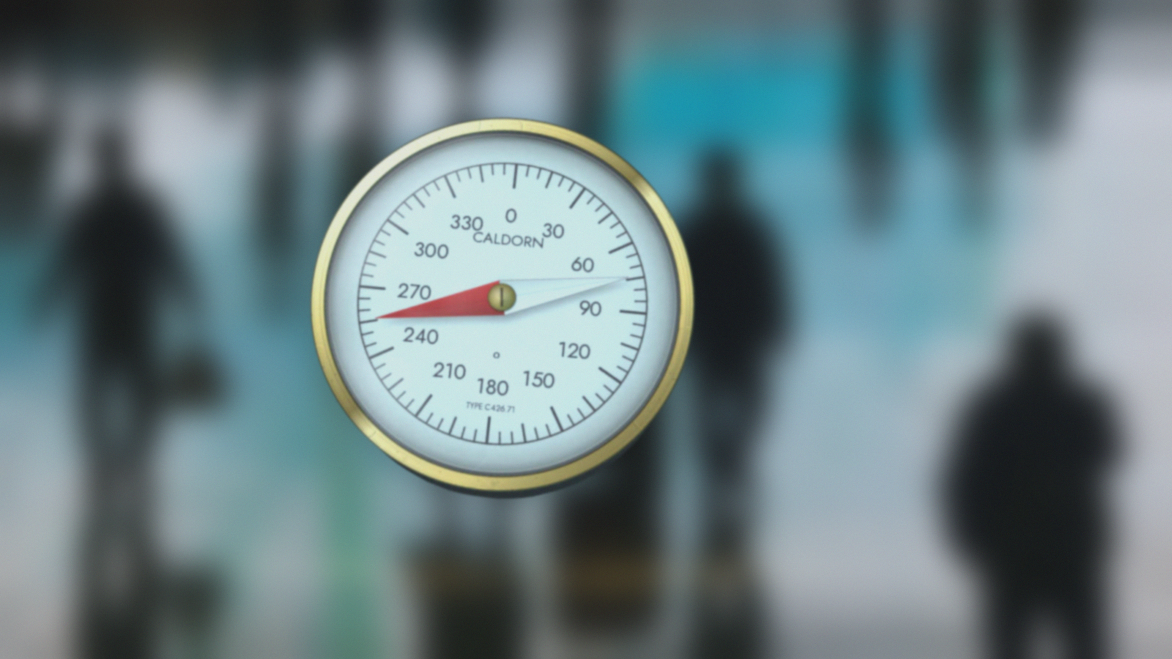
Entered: 255 °
